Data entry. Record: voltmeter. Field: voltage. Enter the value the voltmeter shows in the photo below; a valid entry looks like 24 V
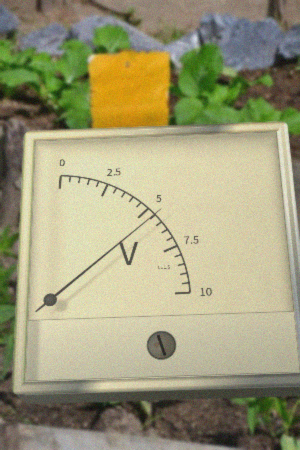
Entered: 5.5 V
